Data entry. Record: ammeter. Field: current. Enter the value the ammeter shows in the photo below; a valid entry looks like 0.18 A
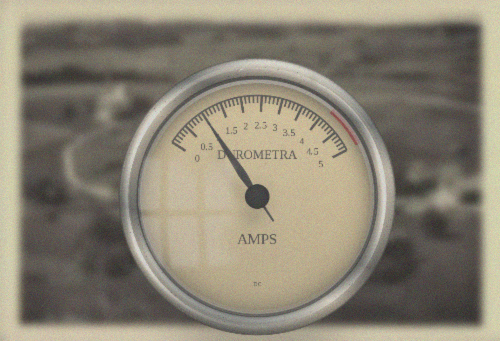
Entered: 1 A
